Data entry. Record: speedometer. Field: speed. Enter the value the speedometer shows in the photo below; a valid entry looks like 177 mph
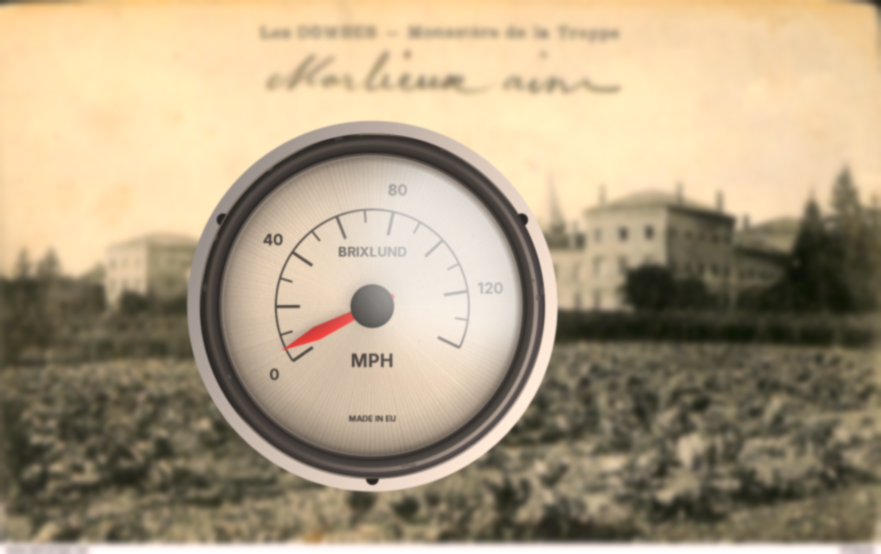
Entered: 5 mph
